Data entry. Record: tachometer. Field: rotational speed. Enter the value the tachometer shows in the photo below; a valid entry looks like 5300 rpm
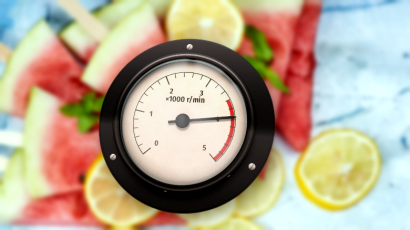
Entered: 4000 rpm
